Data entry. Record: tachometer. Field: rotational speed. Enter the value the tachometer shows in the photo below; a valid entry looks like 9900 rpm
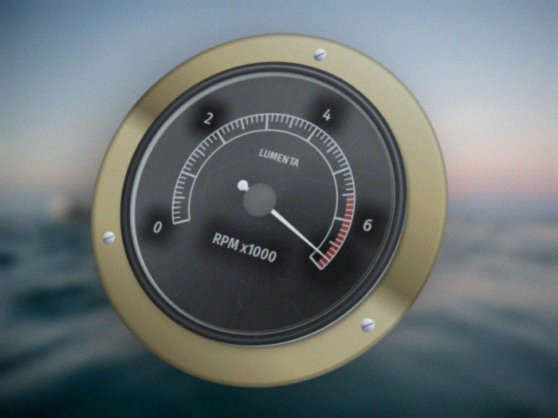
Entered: 6800 rpm
